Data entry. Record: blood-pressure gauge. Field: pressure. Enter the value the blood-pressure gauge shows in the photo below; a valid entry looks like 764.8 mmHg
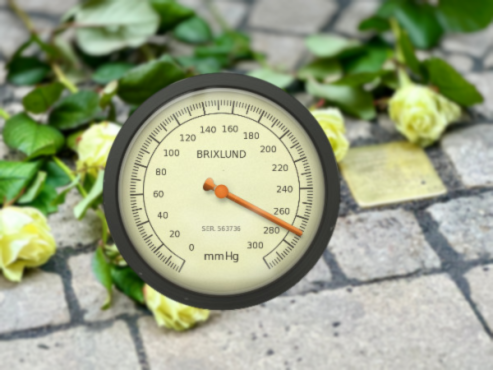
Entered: 270 mmHg
